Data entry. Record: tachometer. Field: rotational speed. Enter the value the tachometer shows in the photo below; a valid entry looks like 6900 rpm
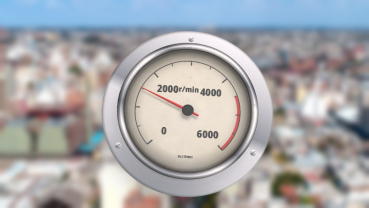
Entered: 1500 rpm
